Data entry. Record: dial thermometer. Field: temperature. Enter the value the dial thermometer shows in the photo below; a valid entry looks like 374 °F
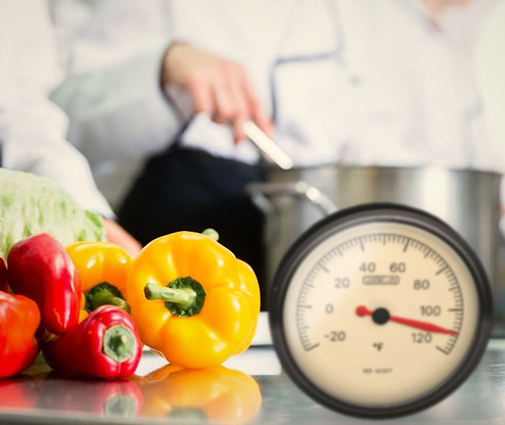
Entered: 110 °F
